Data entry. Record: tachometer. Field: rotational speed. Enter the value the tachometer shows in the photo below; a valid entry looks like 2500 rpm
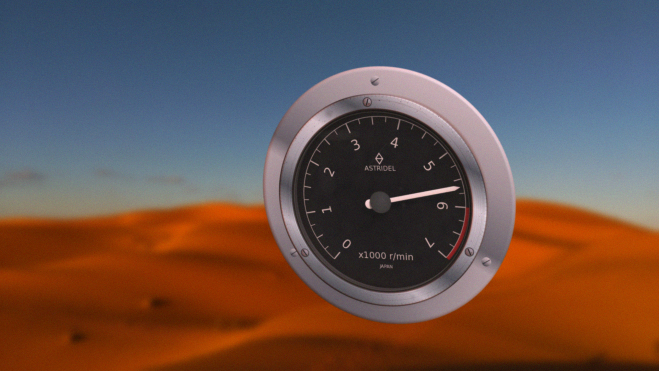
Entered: 5625 rpm
